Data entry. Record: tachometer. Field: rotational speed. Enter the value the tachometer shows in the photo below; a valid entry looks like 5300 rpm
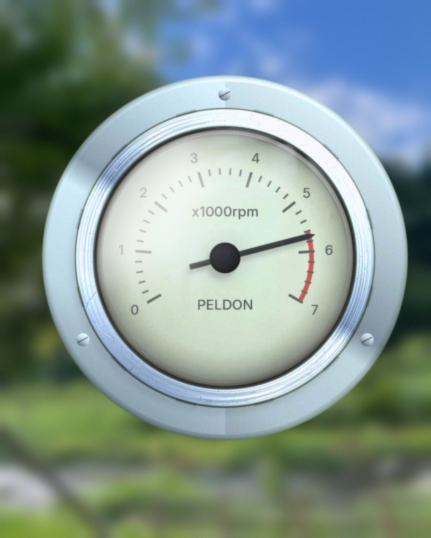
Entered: 5700 rpm
